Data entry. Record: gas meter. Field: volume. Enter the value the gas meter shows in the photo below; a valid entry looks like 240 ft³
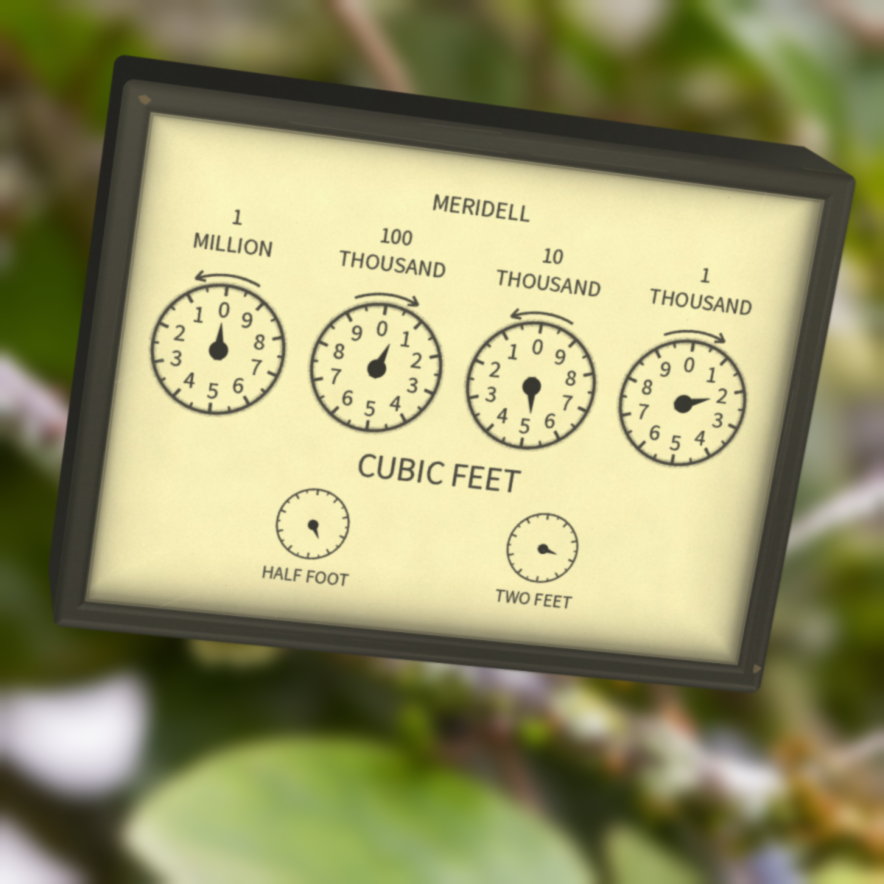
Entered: 5200 ft³
